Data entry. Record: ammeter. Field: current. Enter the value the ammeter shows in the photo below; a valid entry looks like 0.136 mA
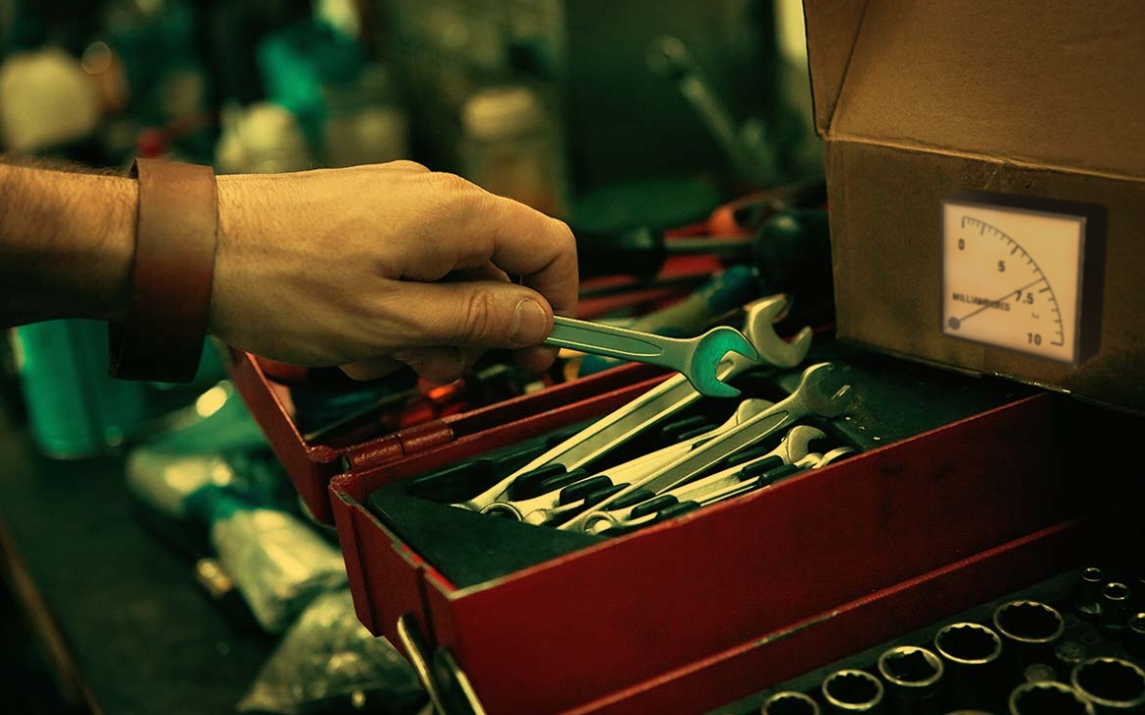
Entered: 7 mA
